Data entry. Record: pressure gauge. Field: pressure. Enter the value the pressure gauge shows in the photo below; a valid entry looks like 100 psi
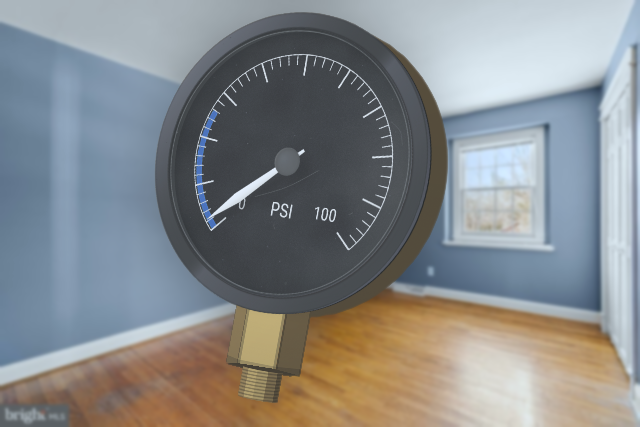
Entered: 2 psi
